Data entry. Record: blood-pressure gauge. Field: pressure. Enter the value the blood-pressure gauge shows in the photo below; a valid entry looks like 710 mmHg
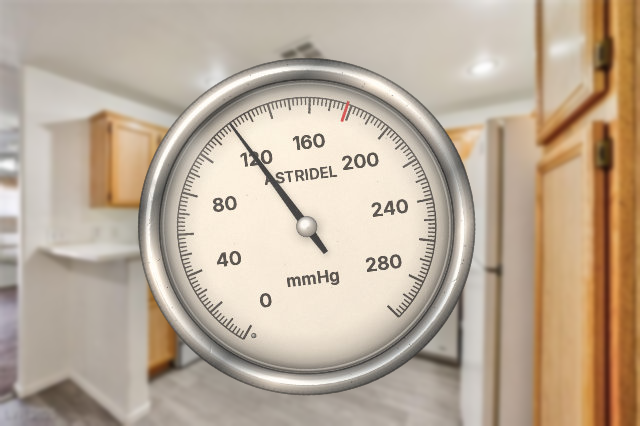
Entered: 120 mmHg
